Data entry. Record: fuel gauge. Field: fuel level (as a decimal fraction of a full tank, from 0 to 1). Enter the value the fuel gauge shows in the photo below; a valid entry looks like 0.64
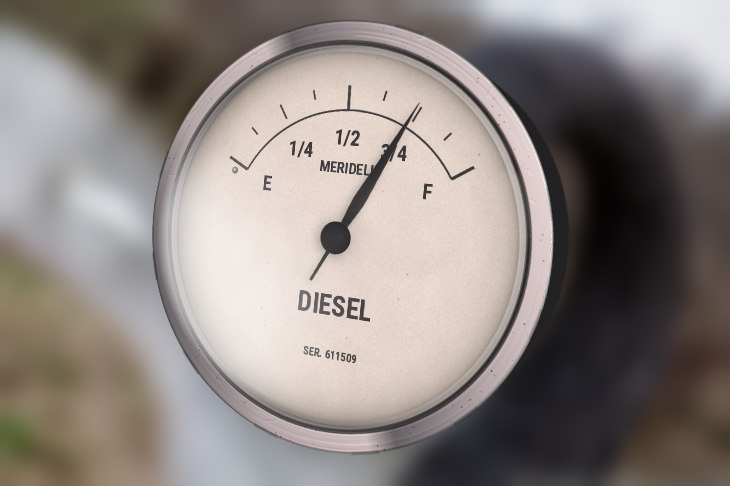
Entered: 0.75
